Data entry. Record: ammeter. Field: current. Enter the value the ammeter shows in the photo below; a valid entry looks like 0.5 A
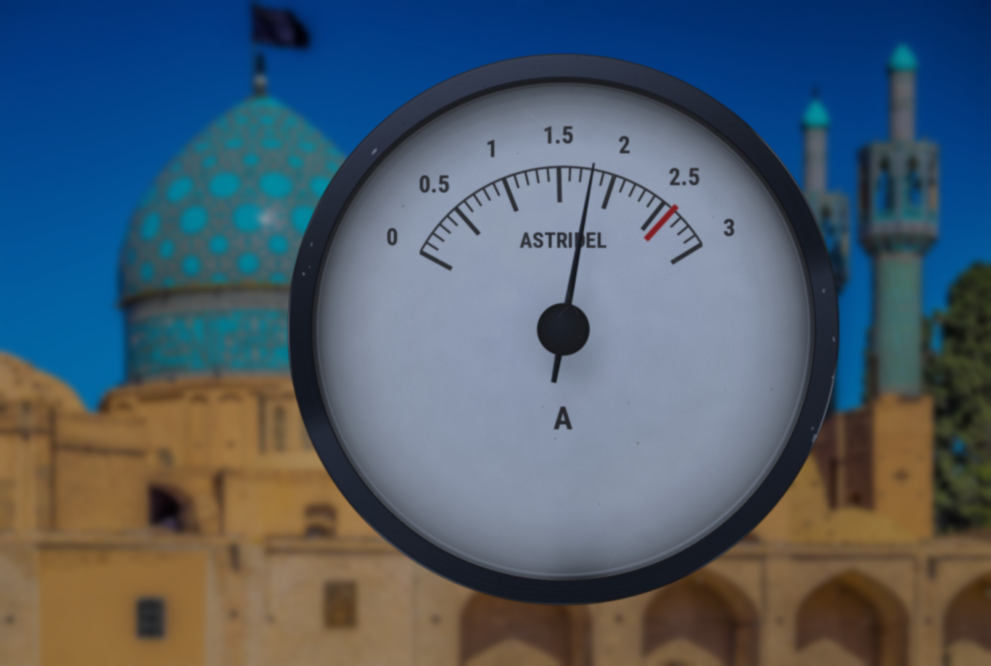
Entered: 1.8 A
